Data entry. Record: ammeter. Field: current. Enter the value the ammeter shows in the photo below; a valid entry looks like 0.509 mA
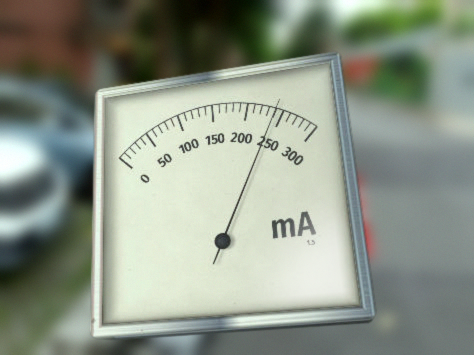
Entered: 240 mA
